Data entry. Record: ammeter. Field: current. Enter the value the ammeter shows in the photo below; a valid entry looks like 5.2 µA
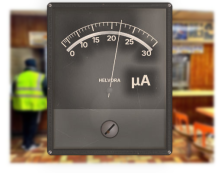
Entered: 22 µA
